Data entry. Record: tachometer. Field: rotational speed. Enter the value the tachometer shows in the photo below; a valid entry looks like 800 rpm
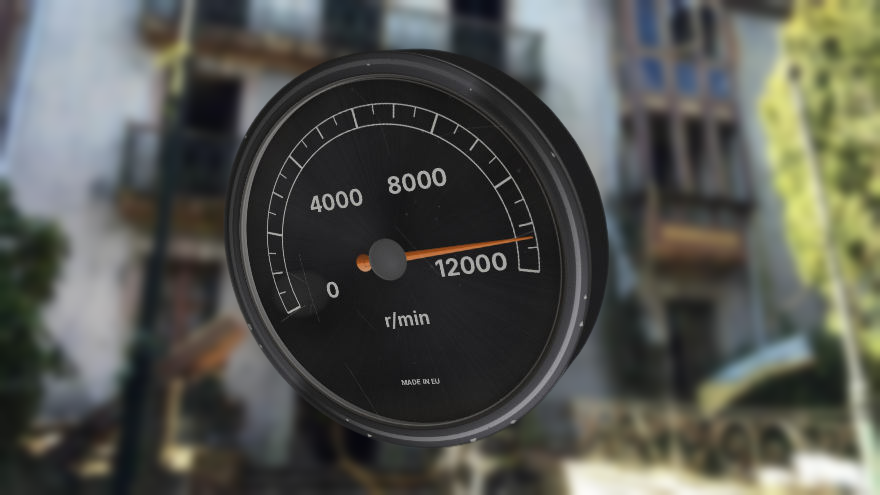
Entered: 11250 rpm
